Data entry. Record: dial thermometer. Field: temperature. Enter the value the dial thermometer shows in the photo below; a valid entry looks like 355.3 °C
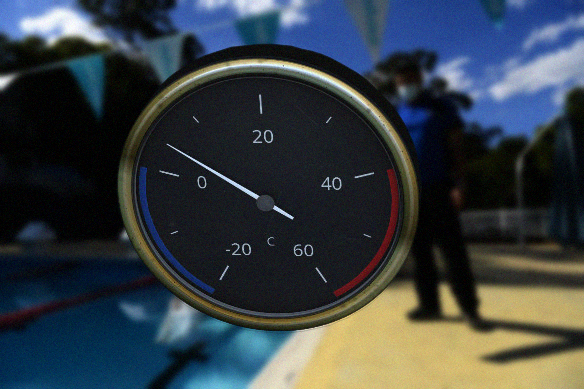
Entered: 5 °C
